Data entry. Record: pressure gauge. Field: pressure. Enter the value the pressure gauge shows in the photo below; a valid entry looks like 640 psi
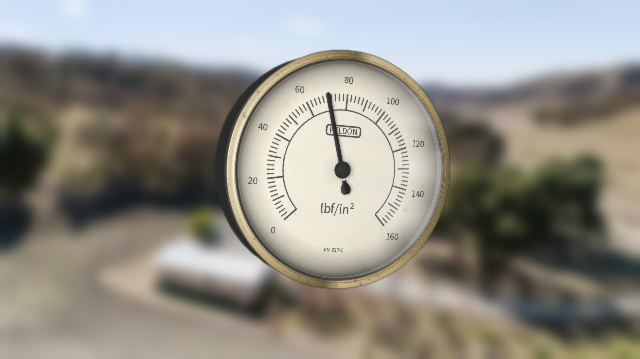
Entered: 70 psi
